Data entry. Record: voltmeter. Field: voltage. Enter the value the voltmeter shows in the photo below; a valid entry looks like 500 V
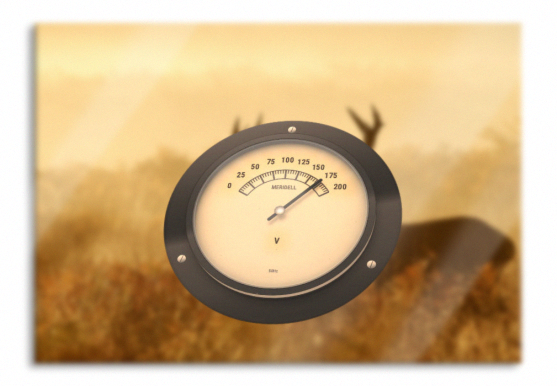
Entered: 175 V
